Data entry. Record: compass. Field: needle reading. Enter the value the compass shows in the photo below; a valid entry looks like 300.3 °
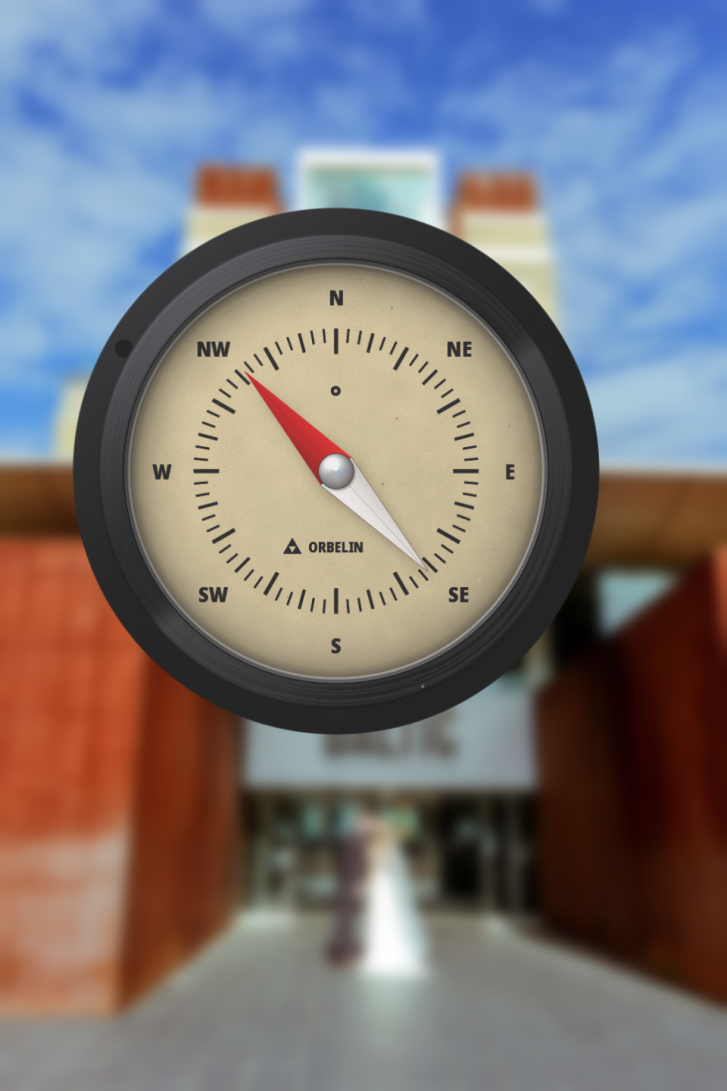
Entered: 317.5 °
